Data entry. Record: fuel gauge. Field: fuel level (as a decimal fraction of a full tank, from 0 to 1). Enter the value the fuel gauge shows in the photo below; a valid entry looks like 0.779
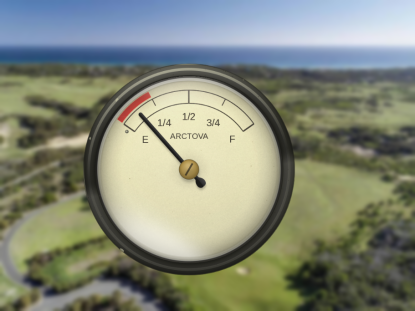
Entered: 0.125
